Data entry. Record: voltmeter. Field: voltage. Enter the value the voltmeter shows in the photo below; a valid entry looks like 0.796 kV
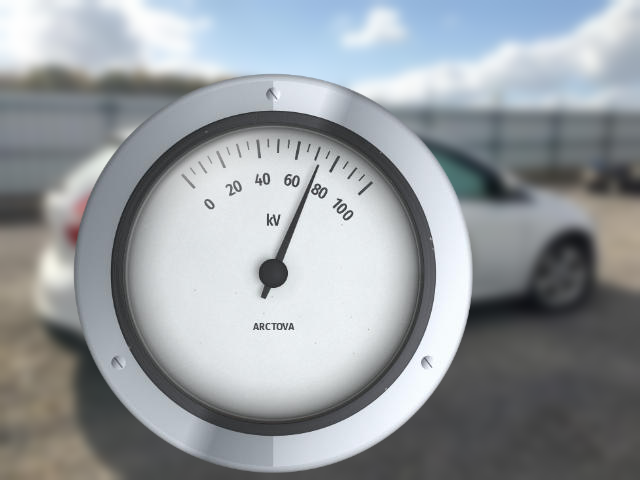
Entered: 72.5 kV
